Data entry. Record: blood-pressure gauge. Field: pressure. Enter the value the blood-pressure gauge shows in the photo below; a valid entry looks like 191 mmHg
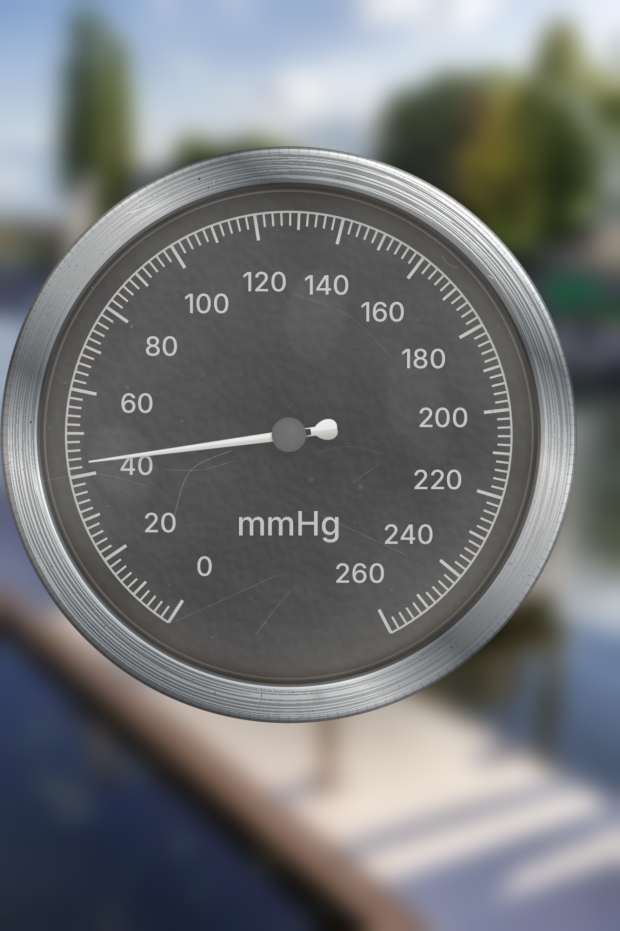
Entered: 43 mmHg
